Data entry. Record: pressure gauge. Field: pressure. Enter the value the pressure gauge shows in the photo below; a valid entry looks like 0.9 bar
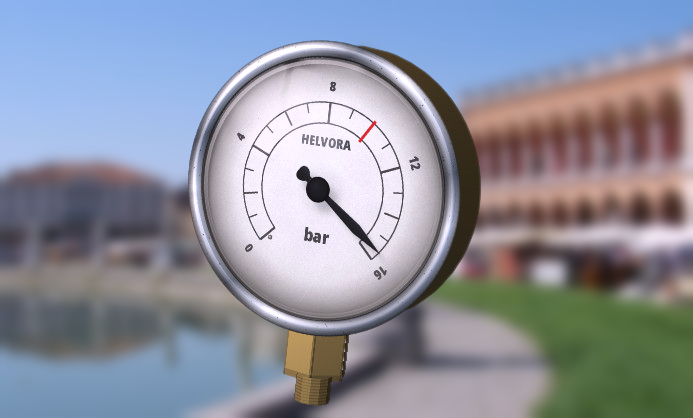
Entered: 15.5 bar
